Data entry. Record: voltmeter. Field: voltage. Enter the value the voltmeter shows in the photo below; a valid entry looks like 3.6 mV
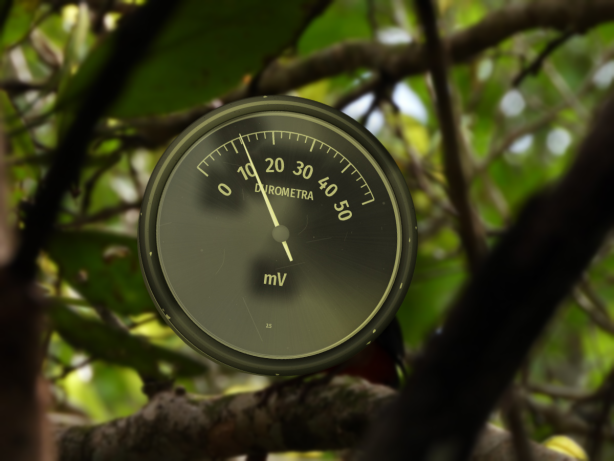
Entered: 12 mV
